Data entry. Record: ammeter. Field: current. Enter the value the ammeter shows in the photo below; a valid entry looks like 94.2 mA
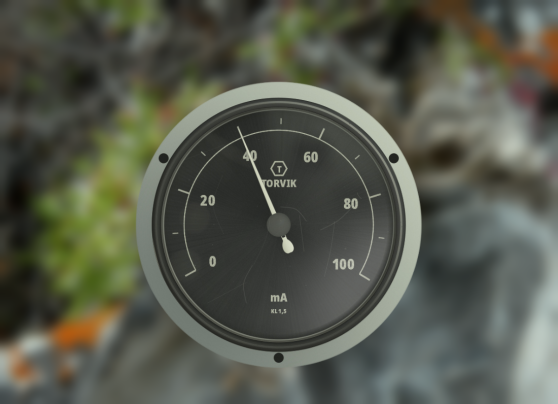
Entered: 40 mA
